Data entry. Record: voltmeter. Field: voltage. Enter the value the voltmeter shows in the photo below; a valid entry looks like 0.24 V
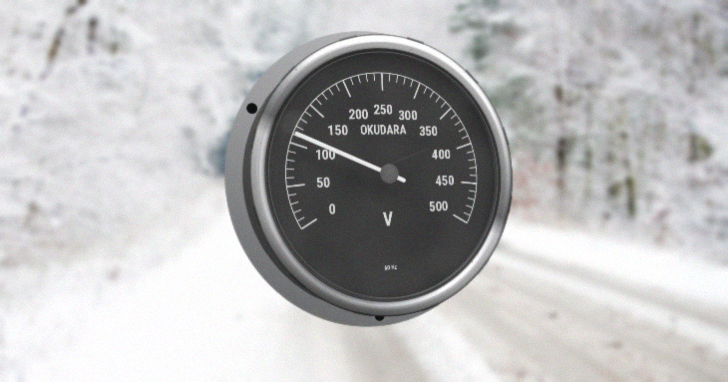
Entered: 110 V
